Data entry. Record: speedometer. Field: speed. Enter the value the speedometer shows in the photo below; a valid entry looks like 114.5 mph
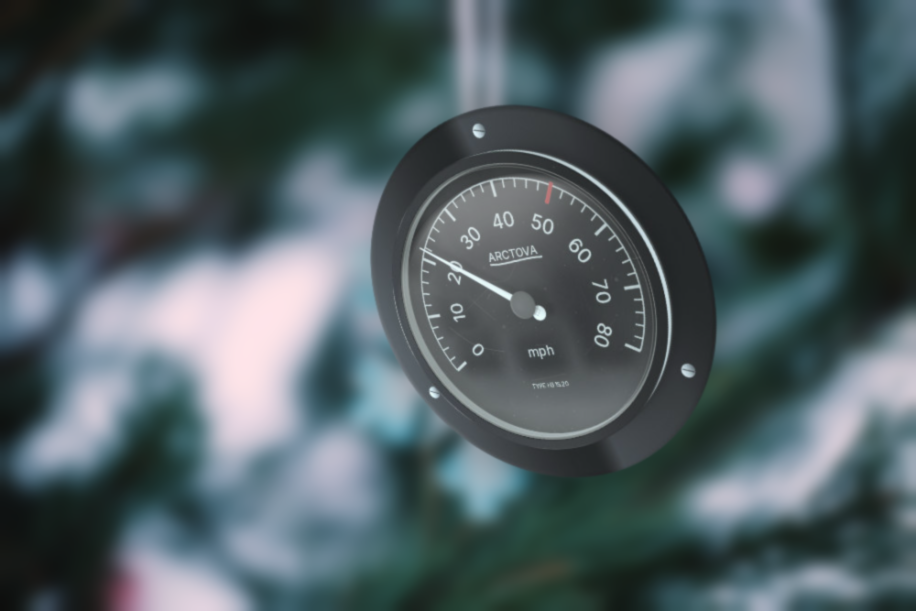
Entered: 22 mph
